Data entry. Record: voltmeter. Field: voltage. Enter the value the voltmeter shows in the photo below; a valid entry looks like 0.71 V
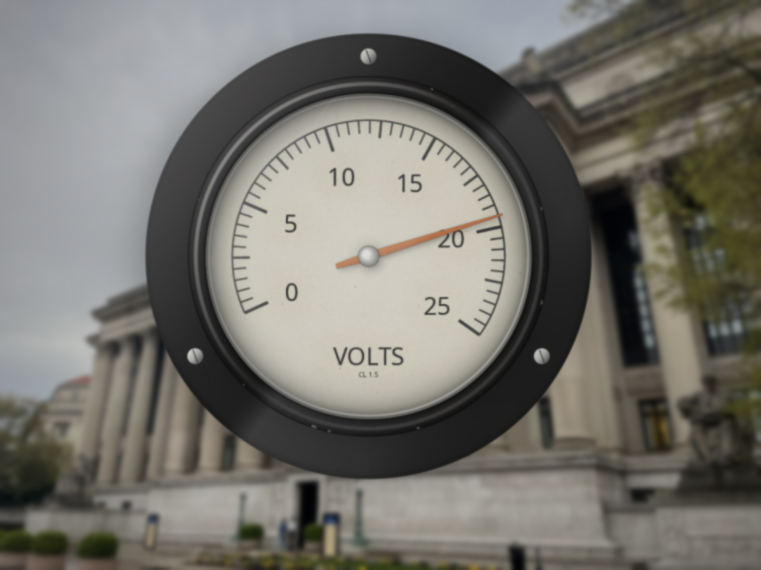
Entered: 19.5 V
